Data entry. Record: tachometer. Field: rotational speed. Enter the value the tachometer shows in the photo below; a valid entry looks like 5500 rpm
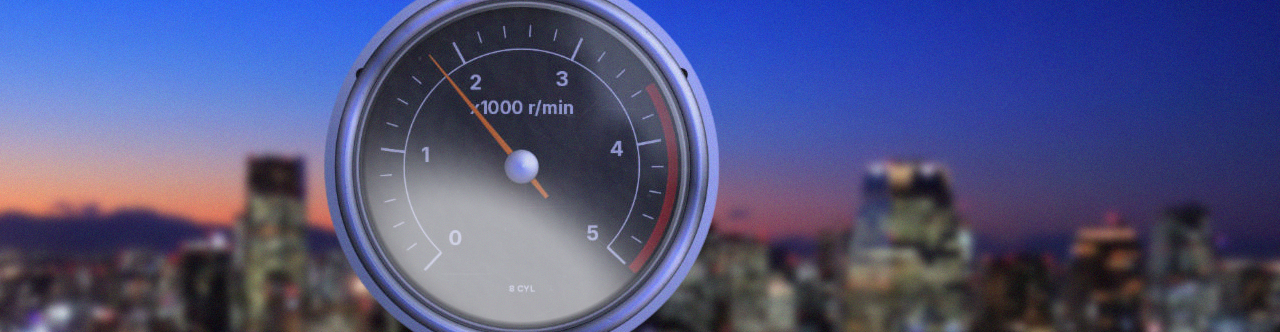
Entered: 1800 rpm
